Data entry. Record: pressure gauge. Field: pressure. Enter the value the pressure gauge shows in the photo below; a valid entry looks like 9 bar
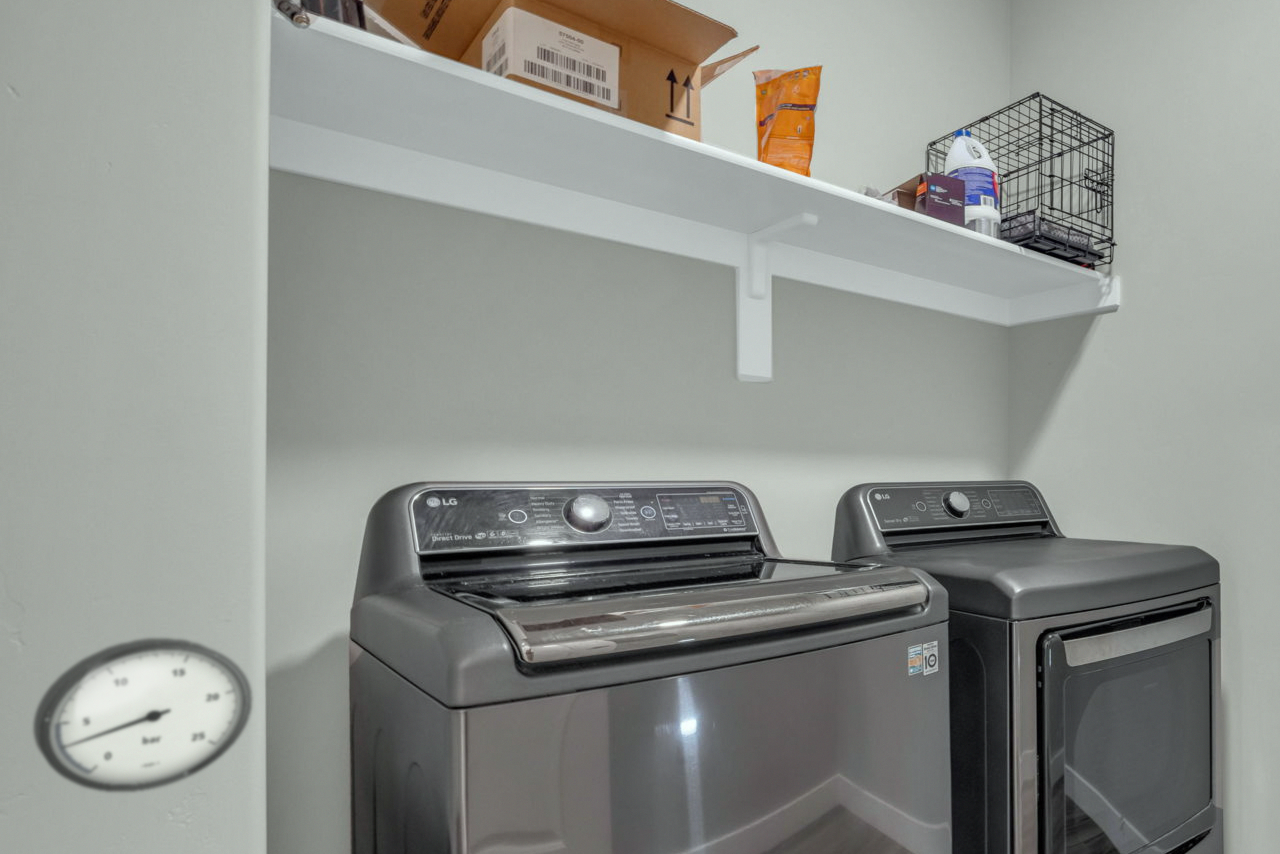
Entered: 3 bar
